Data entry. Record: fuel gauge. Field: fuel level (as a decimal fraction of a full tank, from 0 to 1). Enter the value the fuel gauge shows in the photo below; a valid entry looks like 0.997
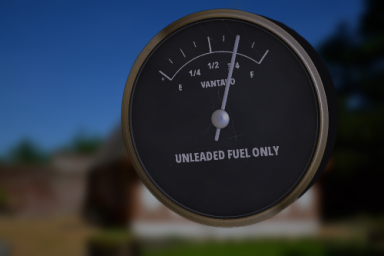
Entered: 0.75
